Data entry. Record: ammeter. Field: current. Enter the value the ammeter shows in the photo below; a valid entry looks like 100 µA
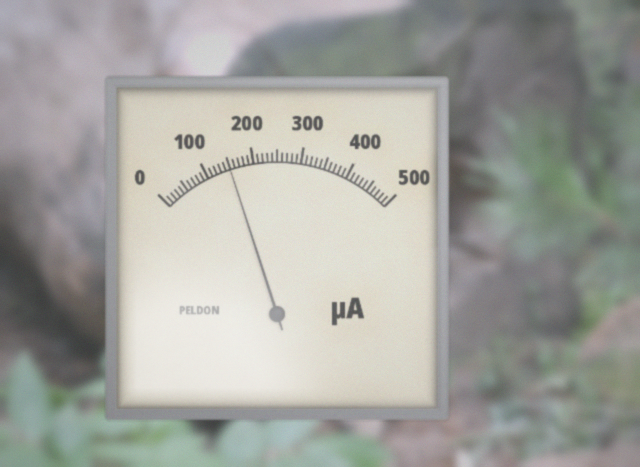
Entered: 150 µA
